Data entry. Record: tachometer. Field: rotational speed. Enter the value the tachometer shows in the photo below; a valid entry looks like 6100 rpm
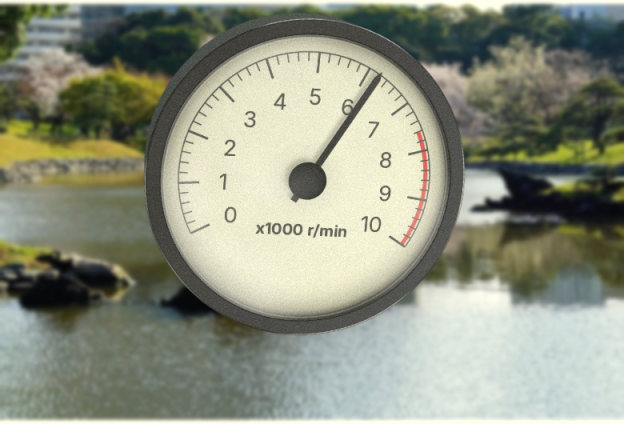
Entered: 6200 rpm
